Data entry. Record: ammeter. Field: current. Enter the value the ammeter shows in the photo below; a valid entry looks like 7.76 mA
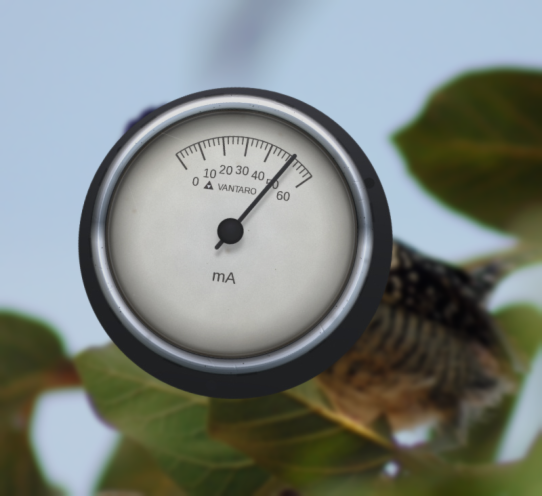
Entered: 50 mA
